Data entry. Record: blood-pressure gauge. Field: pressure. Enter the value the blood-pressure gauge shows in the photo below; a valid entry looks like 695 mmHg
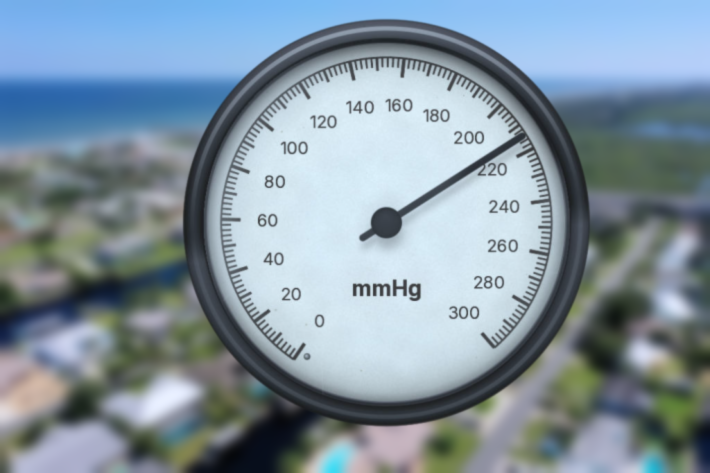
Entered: 214 mmHg
